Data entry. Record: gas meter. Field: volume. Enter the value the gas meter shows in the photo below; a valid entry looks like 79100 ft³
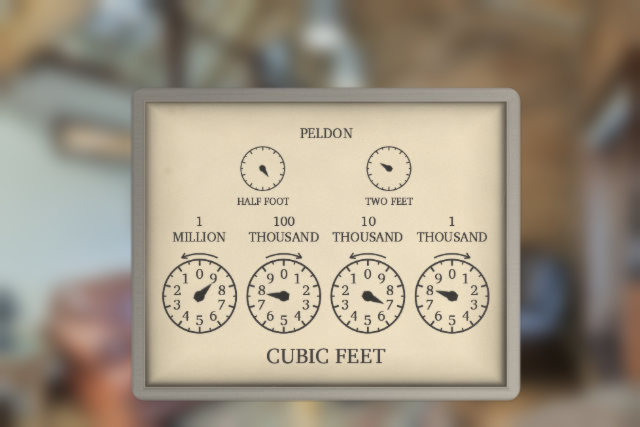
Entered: 876800 ft³
